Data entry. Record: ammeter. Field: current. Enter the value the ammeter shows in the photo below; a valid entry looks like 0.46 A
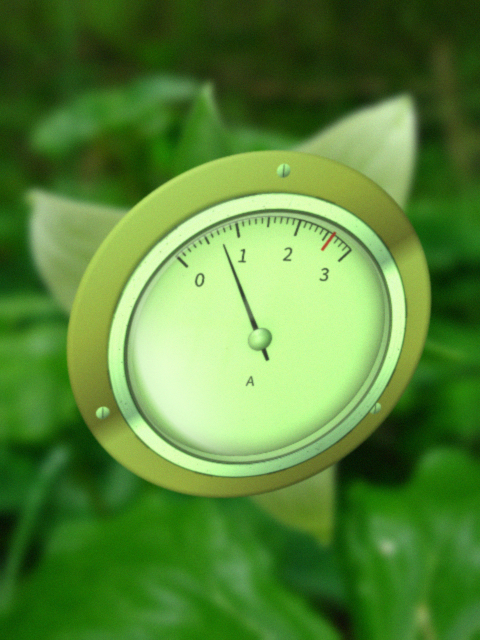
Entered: 0.7 A
